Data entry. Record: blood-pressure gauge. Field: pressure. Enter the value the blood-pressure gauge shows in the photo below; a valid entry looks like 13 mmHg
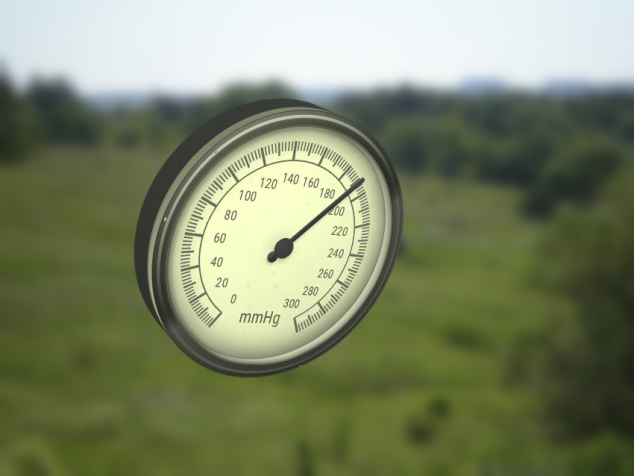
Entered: 190 mmHg
